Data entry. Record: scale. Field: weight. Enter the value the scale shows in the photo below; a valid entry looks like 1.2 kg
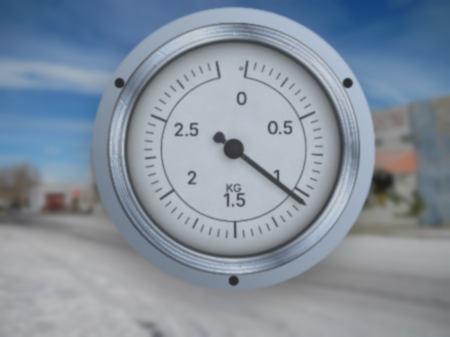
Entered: 1.05 kg
